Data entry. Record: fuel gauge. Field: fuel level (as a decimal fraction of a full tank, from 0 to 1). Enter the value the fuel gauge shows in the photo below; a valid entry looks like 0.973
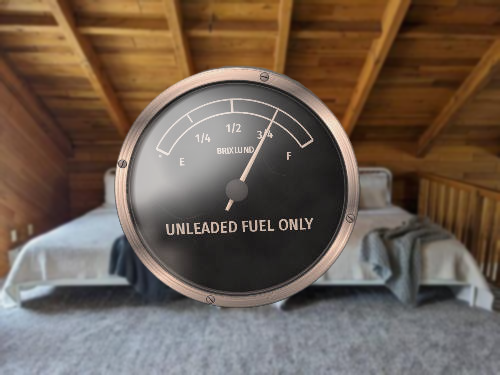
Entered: 0.75
